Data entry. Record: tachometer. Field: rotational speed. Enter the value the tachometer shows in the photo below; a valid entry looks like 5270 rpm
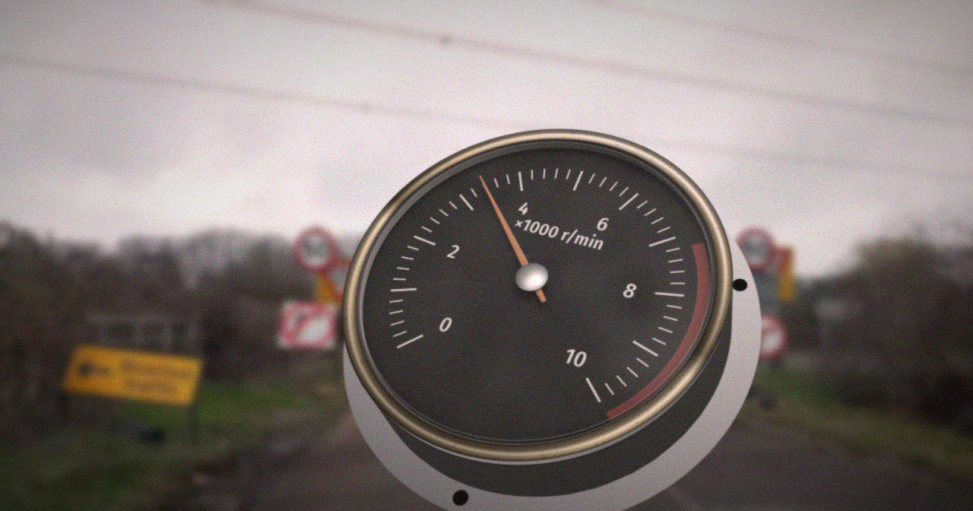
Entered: 3400 rpm
